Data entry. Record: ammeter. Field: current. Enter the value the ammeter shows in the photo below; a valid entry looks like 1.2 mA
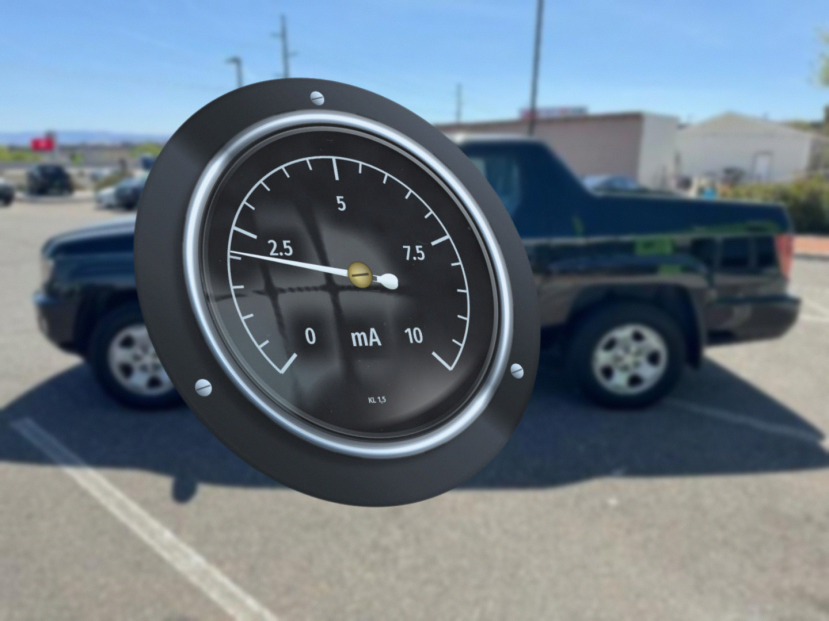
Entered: 2 mA
